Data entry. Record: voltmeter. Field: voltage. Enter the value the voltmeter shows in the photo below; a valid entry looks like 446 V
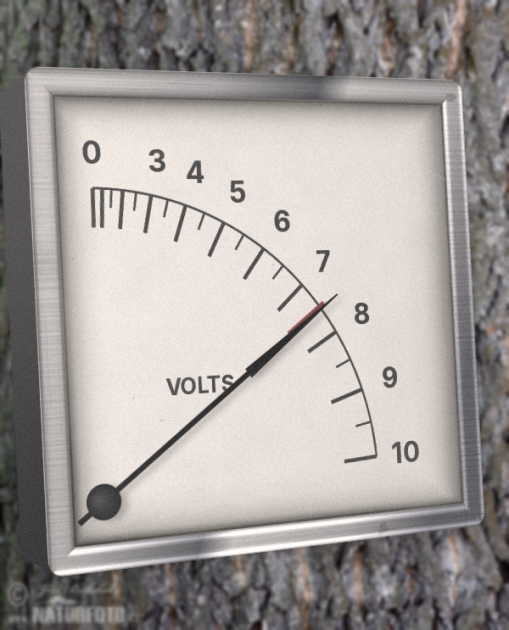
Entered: 7.5 V
